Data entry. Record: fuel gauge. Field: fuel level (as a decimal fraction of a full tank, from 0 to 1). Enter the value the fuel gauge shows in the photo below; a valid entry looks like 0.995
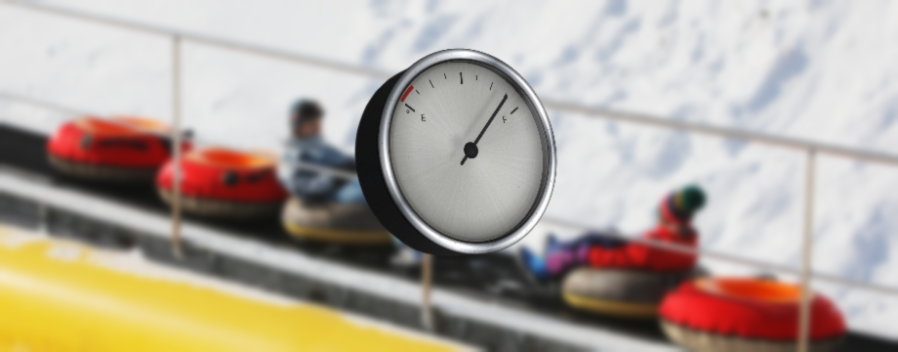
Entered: 0.875
